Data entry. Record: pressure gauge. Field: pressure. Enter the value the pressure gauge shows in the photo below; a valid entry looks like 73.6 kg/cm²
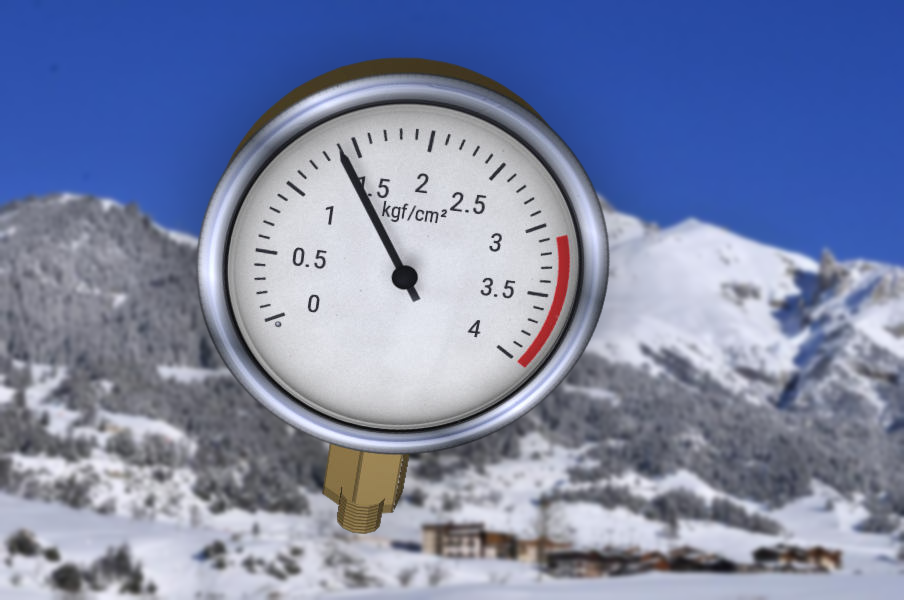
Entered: 1.4 kg/cm²
